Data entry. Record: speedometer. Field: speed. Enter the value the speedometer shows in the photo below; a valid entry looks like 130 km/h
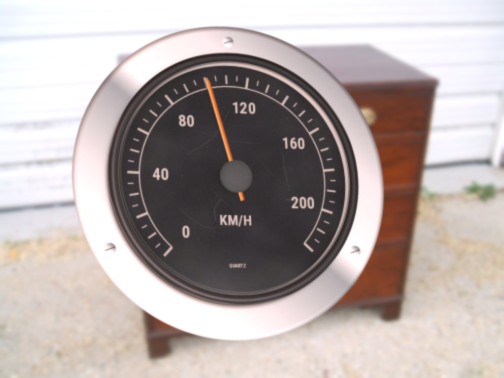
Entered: 100 km/h
